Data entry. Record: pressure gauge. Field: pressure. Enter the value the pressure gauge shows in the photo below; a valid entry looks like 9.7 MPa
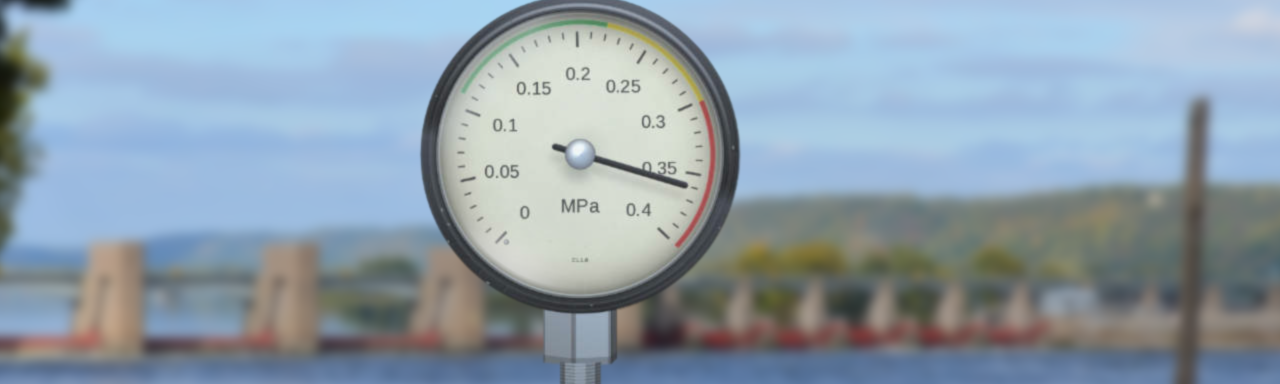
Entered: 0.36 MPa
